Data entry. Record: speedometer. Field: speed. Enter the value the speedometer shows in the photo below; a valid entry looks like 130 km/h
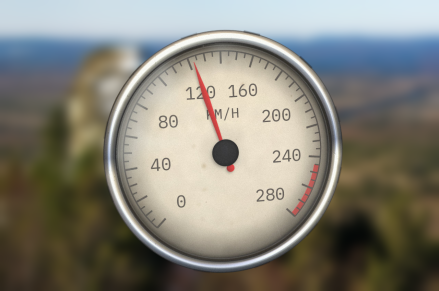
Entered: 122.5 km/h
